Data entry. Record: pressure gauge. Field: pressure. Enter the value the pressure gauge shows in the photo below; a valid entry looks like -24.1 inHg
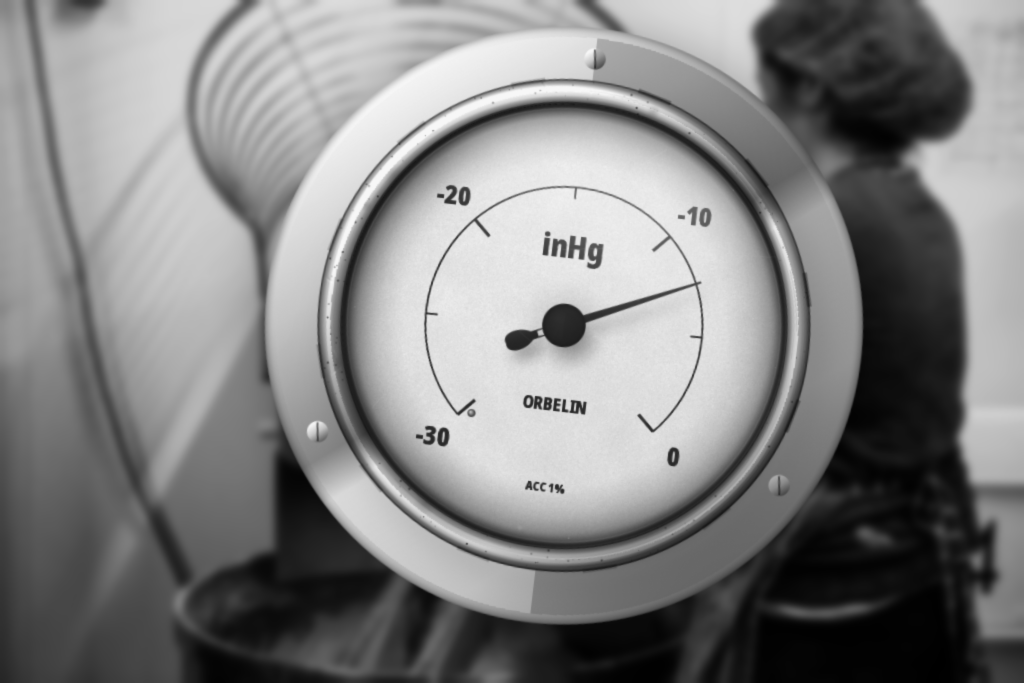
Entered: -7.5 inHg
